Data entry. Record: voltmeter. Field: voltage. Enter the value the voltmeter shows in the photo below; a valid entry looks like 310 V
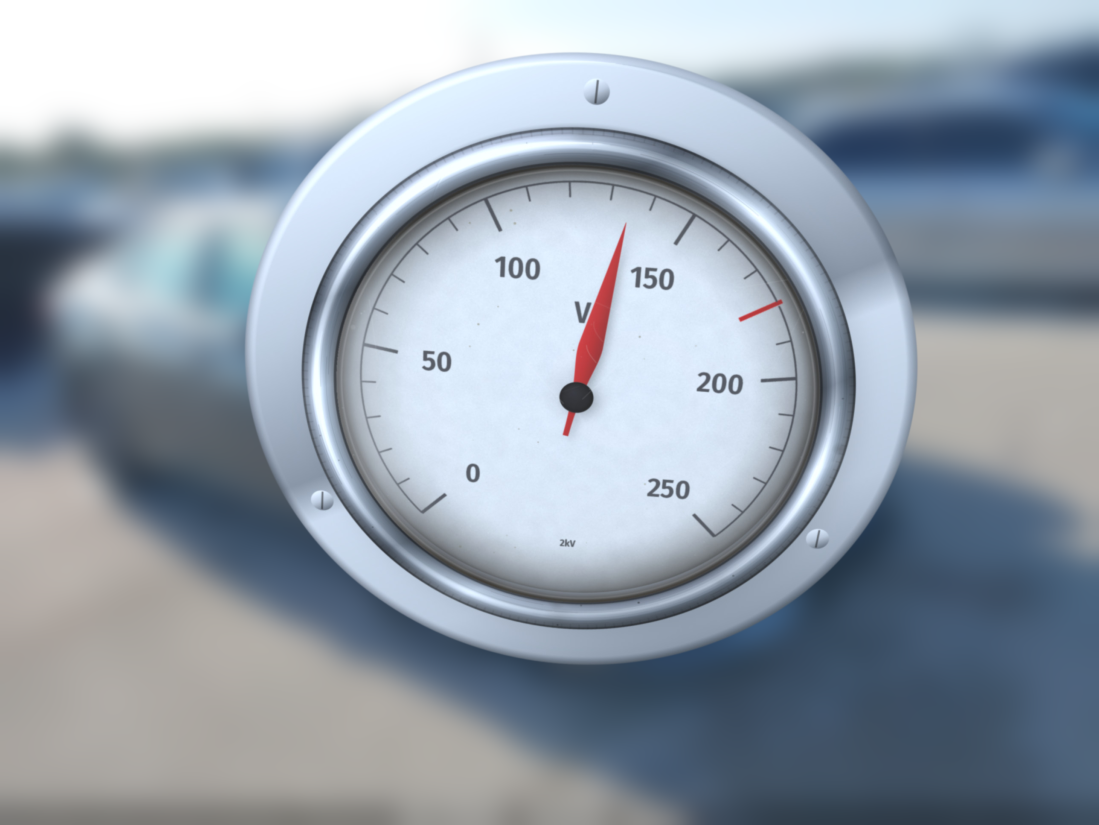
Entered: 135 V
